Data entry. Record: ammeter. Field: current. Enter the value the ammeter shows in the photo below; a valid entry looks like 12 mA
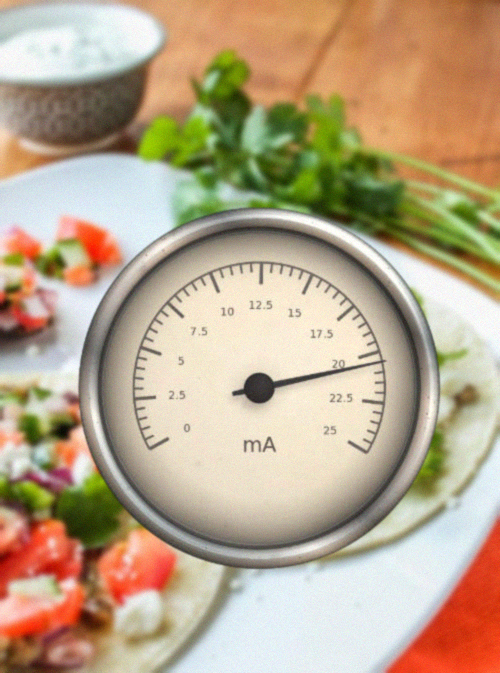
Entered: 20.5 mA
